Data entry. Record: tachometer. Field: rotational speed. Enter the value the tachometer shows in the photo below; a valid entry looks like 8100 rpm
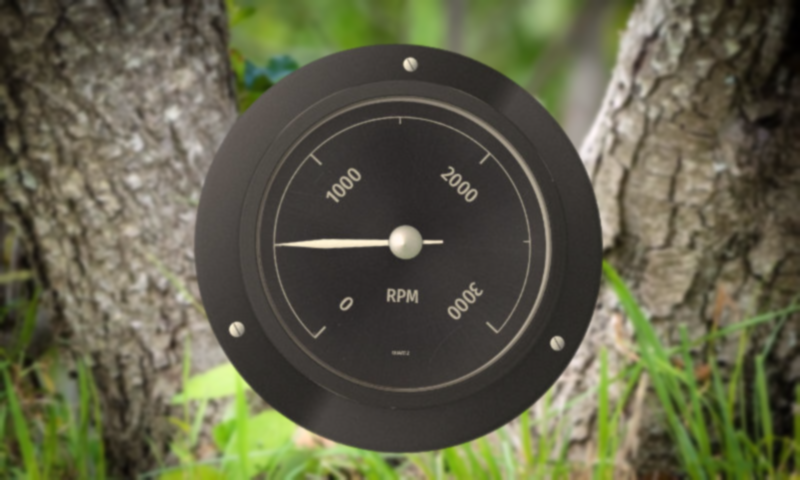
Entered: 500 rpm
